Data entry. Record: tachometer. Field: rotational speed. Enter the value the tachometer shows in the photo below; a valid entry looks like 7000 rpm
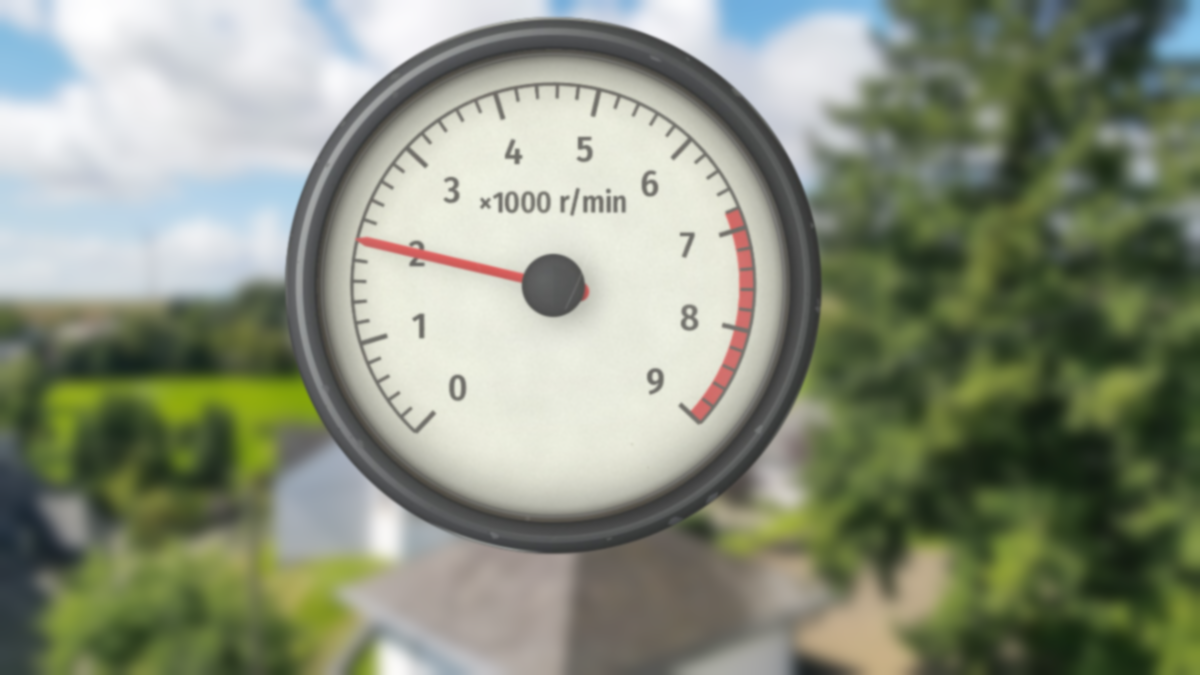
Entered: 2000 rpm
